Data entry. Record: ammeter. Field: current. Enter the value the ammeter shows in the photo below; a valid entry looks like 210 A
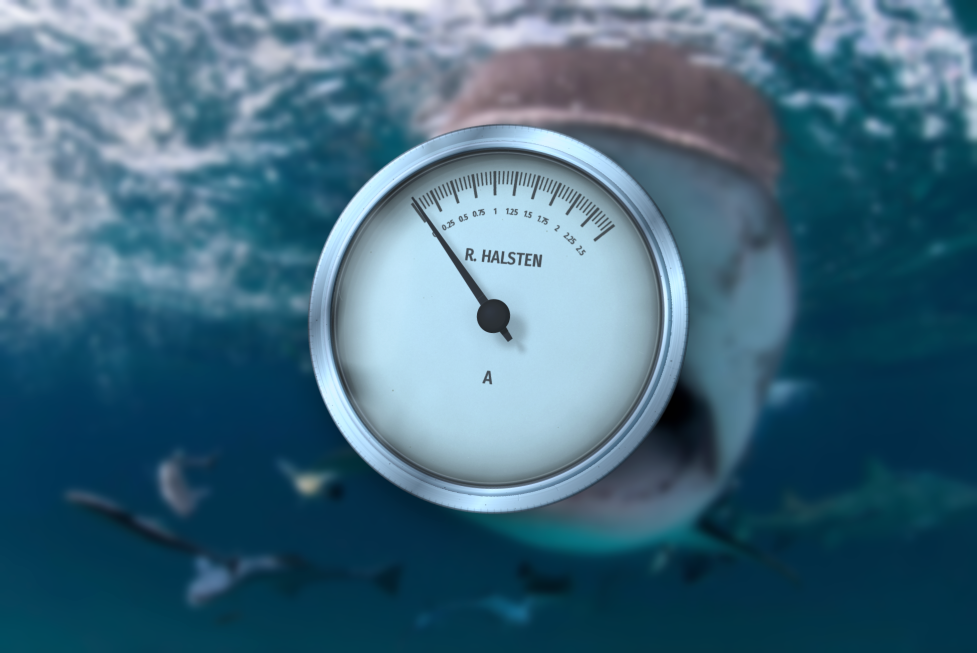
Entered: 0.05 A
